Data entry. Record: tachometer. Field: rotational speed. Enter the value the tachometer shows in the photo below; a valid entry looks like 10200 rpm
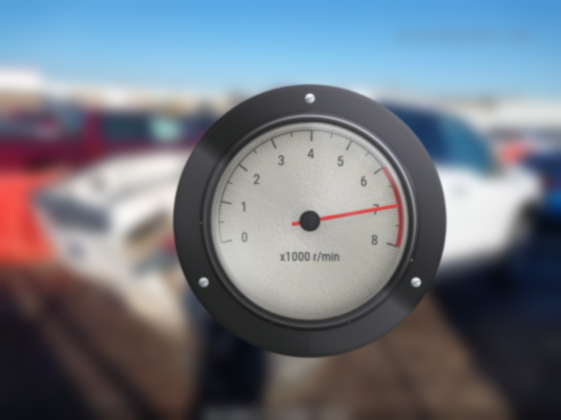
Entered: 7000 rpm
